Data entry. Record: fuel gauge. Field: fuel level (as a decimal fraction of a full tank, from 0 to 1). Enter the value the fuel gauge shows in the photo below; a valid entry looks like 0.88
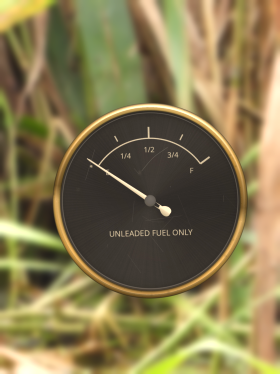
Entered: 0
